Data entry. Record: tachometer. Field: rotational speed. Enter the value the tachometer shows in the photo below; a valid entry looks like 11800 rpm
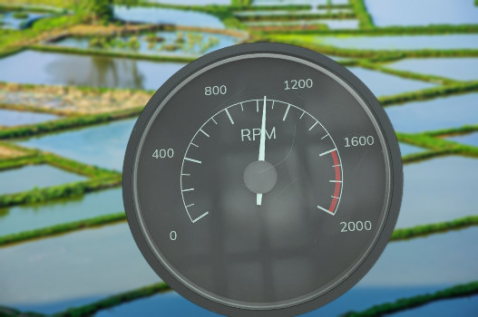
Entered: 1050 rpm
